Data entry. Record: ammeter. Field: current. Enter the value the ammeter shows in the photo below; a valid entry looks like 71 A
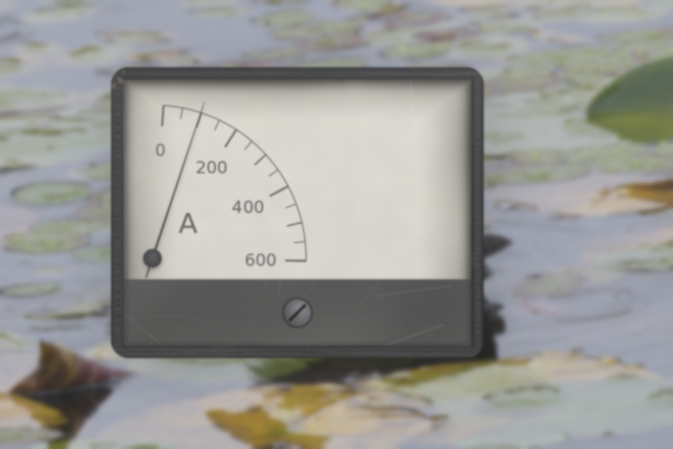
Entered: 100 A
